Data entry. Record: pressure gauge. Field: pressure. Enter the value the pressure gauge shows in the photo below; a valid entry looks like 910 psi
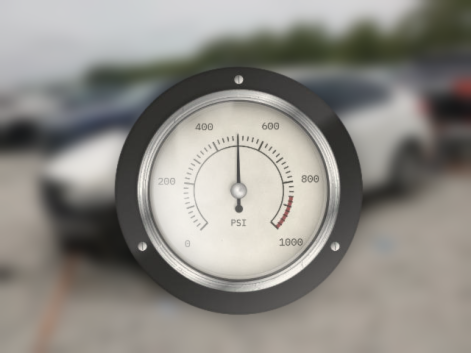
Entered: 500 psi
